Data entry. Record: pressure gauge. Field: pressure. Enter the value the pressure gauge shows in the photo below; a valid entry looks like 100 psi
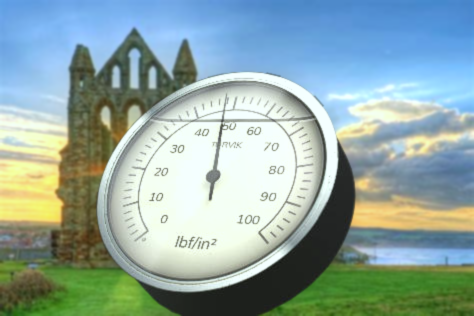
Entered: 48 psi
